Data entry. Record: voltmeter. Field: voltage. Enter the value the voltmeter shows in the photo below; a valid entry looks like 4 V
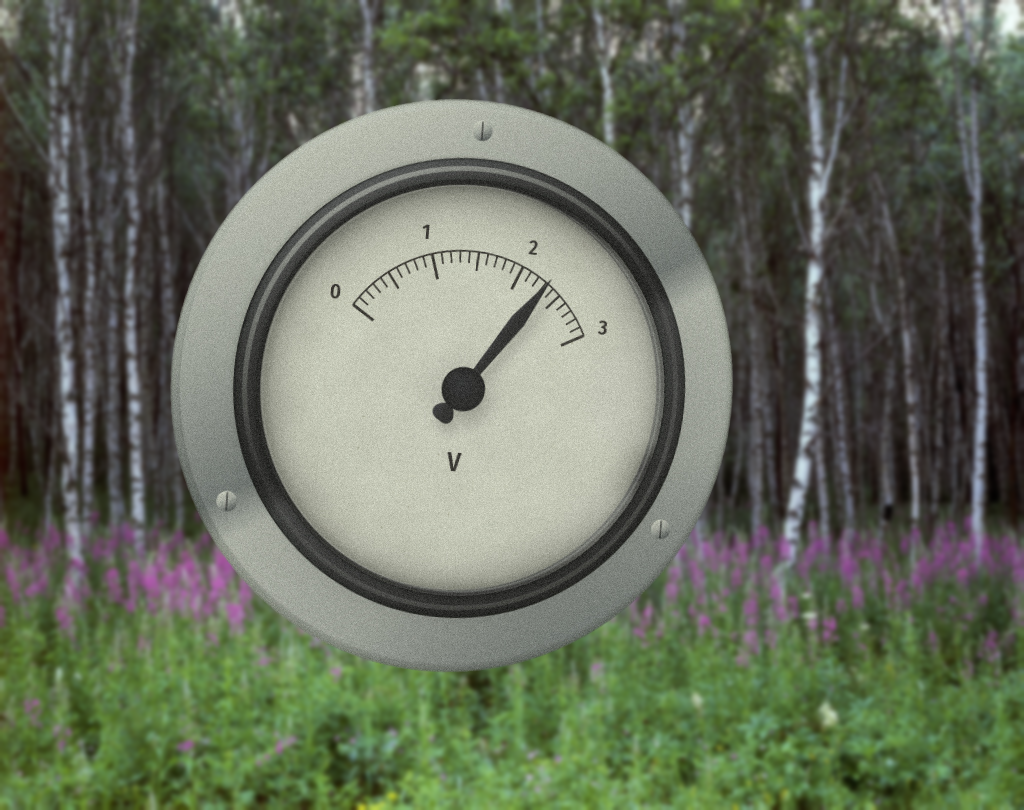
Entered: 2.3 V
